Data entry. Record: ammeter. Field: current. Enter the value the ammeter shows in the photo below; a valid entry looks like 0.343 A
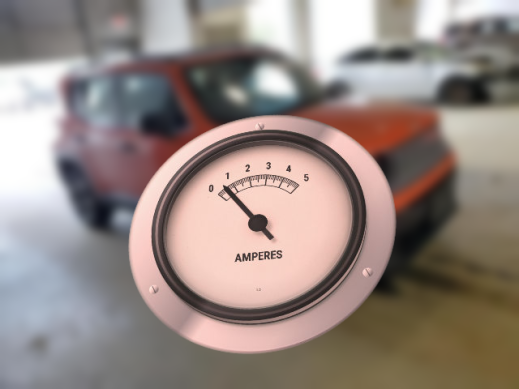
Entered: 0.5 A
